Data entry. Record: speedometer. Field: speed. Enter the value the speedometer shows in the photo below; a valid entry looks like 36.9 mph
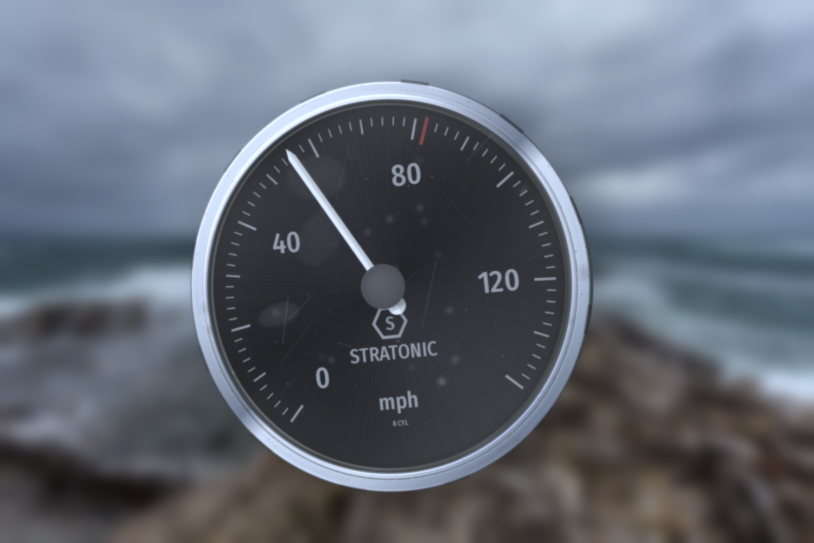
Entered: 56 mph
